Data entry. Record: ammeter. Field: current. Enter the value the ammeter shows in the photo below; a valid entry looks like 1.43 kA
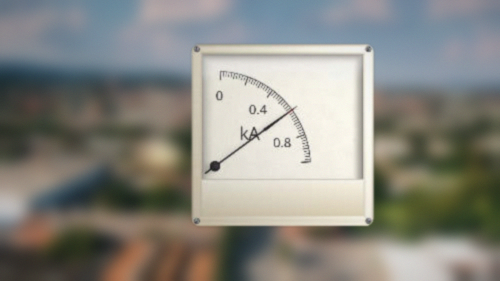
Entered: 0.6 kA
